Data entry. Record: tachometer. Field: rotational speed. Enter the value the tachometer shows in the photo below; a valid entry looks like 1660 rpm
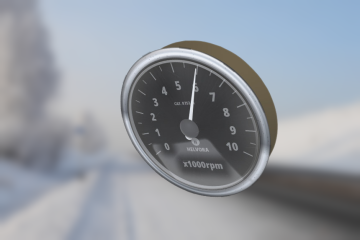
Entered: 6000 rpm
